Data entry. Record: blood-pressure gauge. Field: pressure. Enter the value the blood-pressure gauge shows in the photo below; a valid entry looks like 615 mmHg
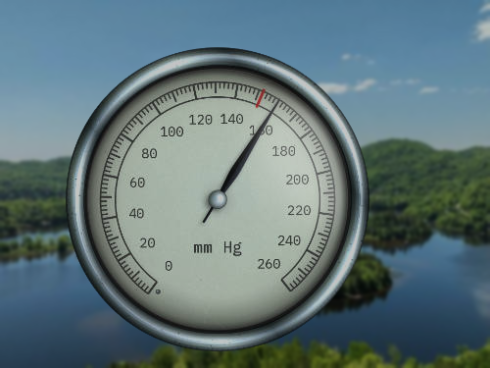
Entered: 160 mmHg
